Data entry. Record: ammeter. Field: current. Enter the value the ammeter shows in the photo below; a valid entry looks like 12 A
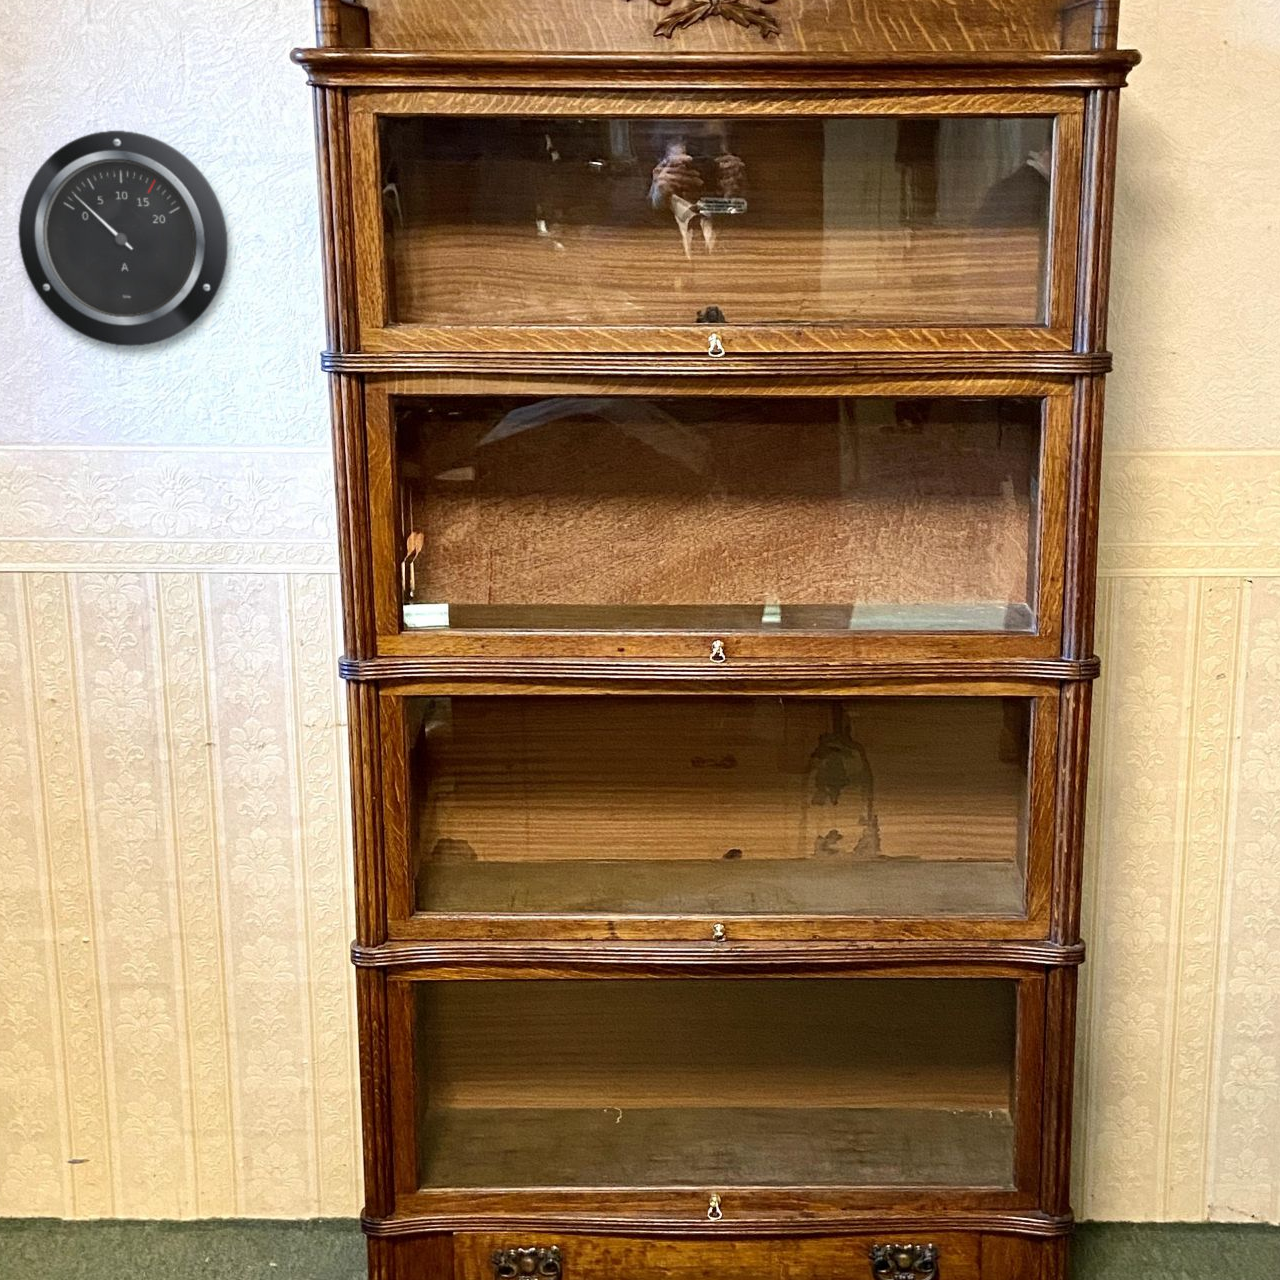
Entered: 2 A
